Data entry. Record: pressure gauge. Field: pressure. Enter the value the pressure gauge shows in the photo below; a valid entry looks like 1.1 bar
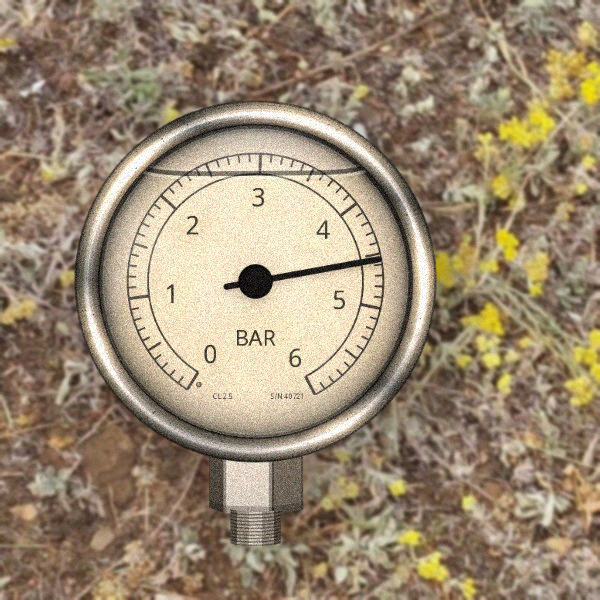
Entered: 4.55 bar
